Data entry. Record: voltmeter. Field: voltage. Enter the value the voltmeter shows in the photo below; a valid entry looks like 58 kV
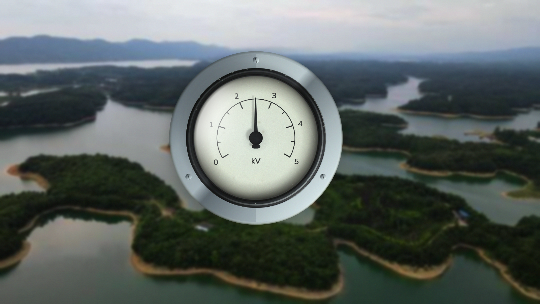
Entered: 2.5 kV
